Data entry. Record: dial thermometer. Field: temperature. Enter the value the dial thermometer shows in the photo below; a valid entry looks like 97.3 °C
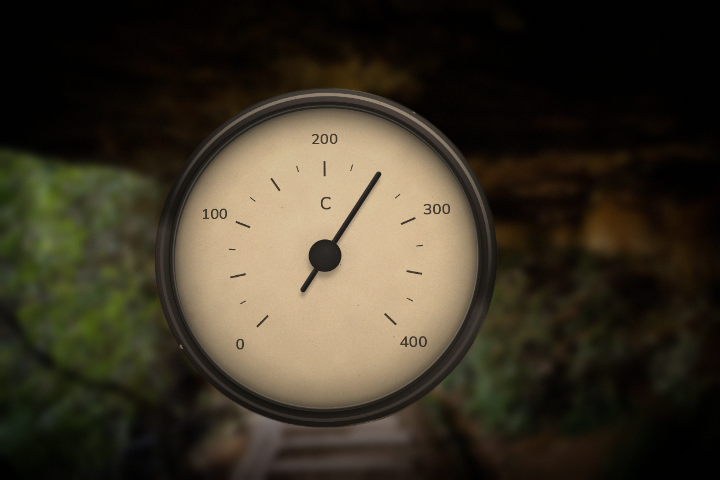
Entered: 250 °C
